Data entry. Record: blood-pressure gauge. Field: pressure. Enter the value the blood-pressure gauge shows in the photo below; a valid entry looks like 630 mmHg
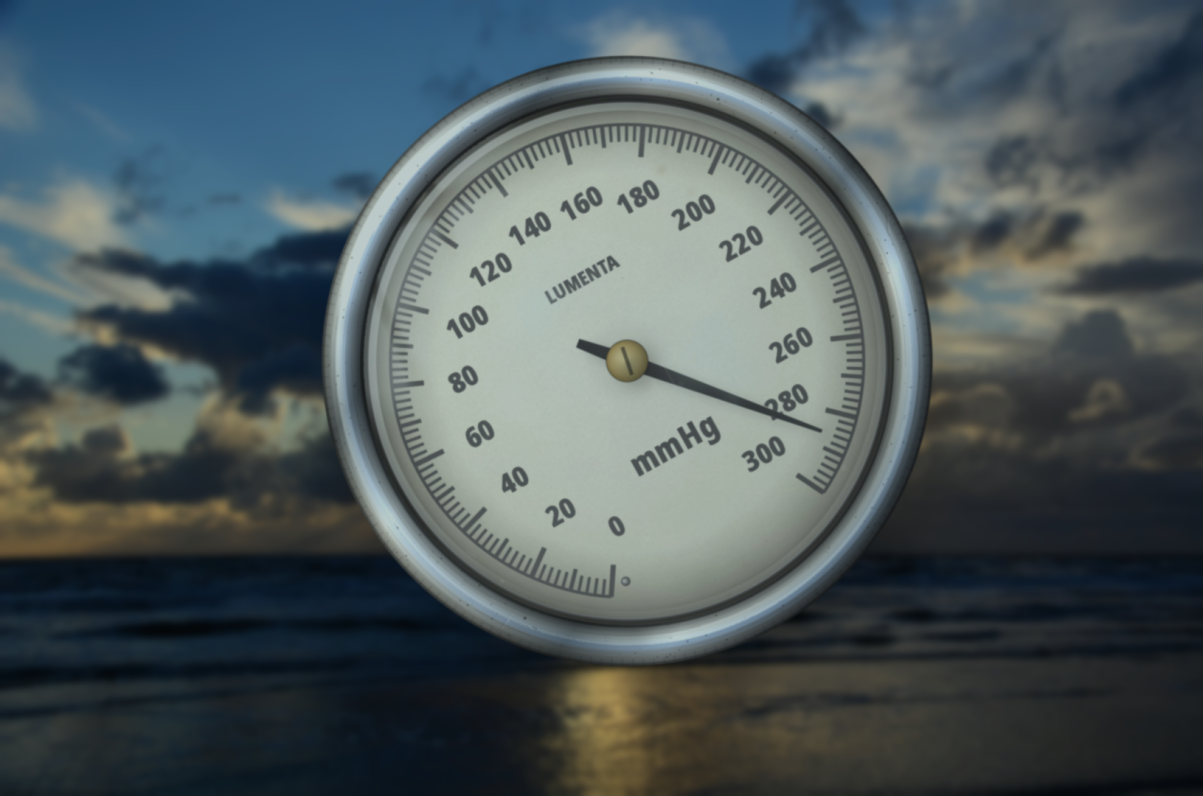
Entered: 286 mmHg
